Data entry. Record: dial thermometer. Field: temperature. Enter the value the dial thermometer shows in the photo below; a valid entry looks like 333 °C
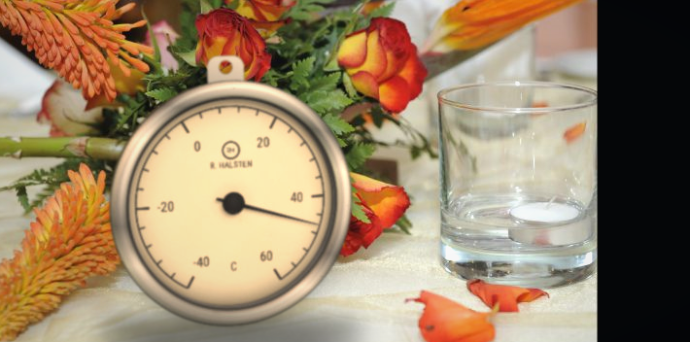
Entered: 46 °C
